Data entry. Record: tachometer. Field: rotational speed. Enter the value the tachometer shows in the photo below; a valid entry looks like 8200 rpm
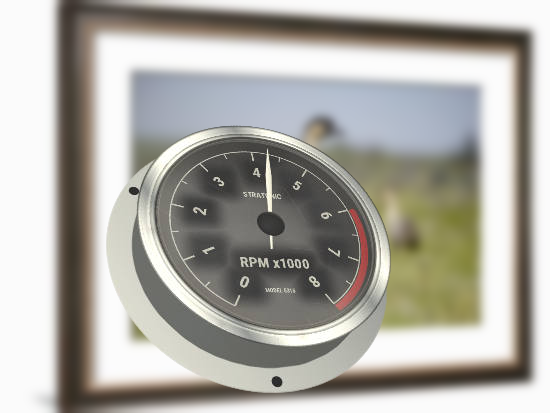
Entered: 4250 rpm
